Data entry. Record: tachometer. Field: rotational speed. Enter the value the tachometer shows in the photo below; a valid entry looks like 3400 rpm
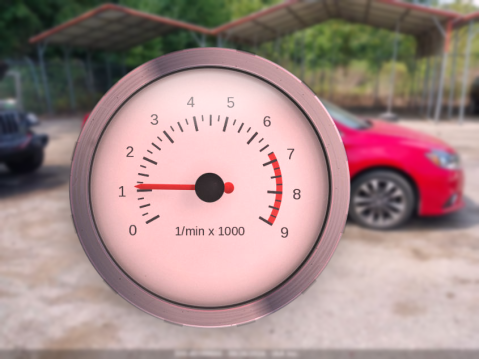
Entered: 1125 rpm
